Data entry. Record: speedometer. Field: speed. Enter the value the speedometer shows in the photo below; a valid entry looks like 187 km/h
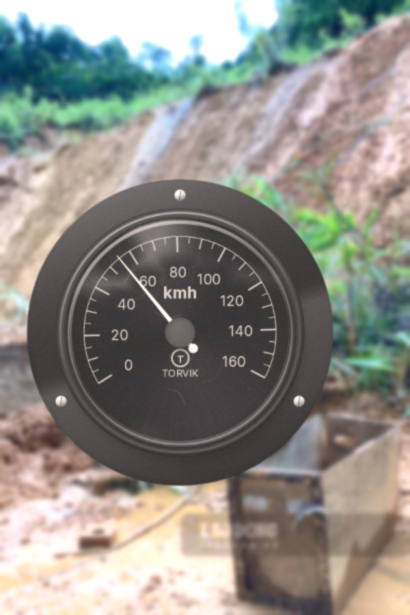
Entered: 55 km/h
